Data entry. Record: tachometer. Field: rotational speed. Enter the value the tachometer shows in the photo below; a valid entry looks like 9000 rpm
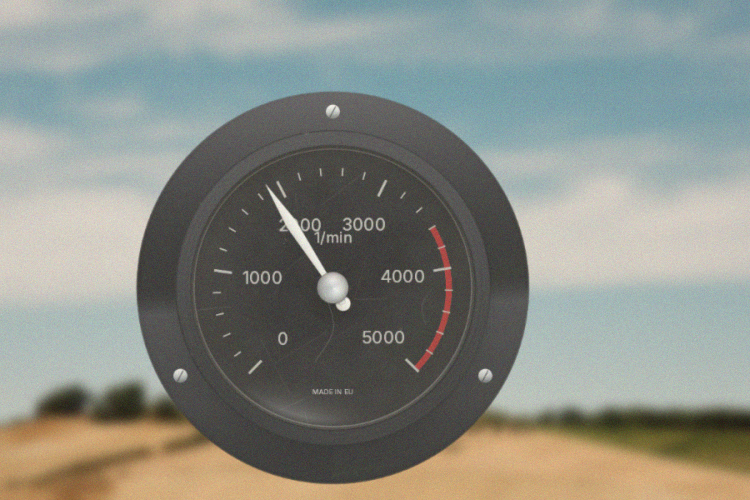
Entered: 1900 rpm
